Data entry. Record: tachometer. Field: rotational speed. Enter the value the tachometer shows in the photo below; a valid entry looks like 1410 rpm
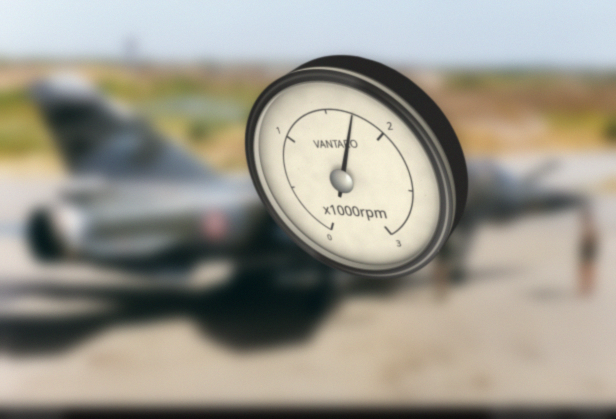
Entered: 1750 rpm
